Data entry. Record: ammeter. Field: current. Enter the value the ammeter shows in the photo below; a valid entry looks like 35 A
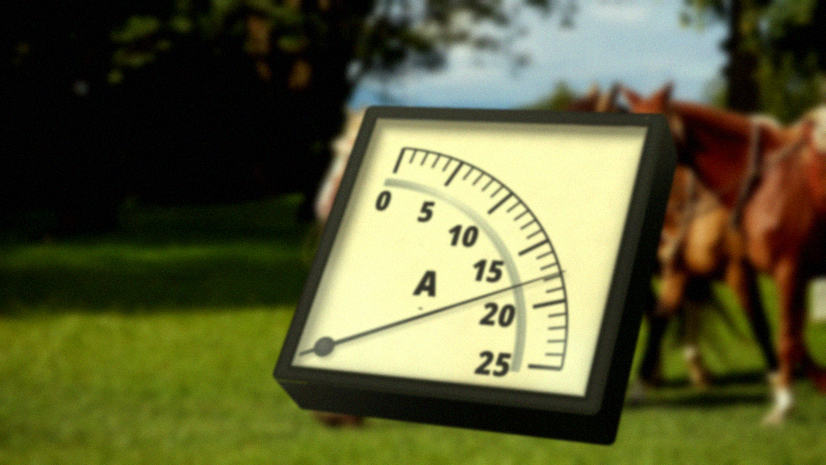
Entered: 18 A
